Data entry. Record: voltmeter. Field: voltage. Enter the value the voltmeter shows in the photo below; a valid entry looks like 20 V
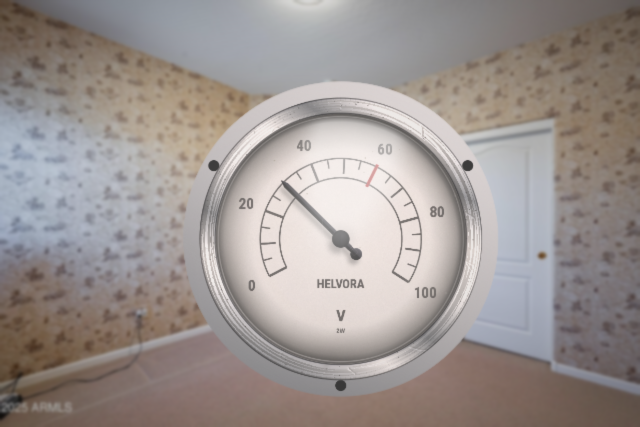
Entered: 30 V
